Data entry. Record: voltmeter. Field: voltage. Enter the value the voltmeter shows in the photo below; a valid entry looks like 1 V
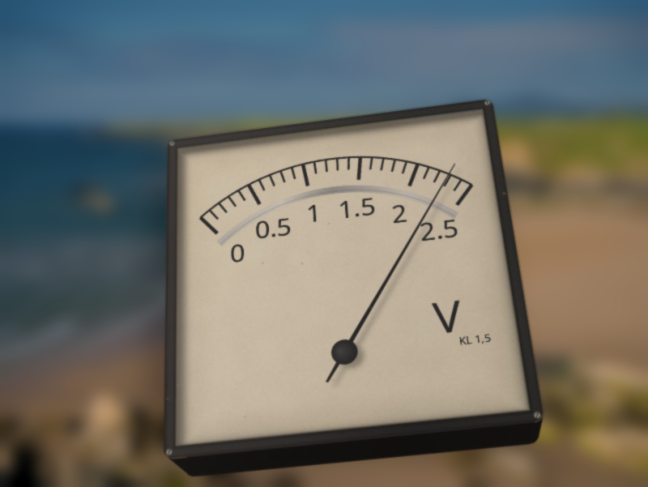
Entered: 2.3 V
